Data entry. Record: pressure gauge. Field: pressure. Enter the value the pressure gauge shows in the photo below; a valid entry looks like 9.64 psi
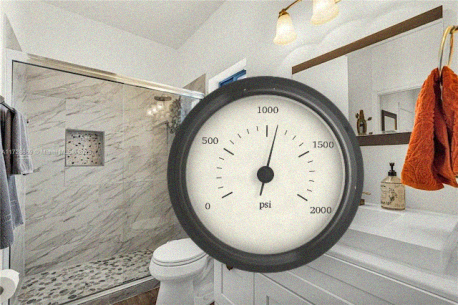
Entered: 1100 psi
